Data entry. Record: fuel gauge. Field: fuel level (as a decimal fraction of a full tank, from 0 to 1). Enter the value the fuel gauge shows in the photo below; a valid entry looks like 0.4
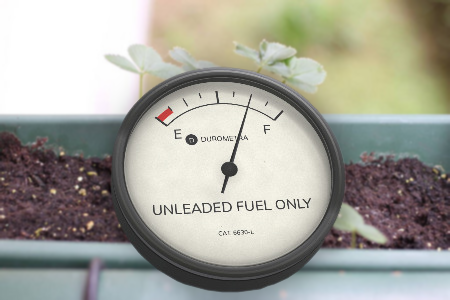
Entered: 0.75
